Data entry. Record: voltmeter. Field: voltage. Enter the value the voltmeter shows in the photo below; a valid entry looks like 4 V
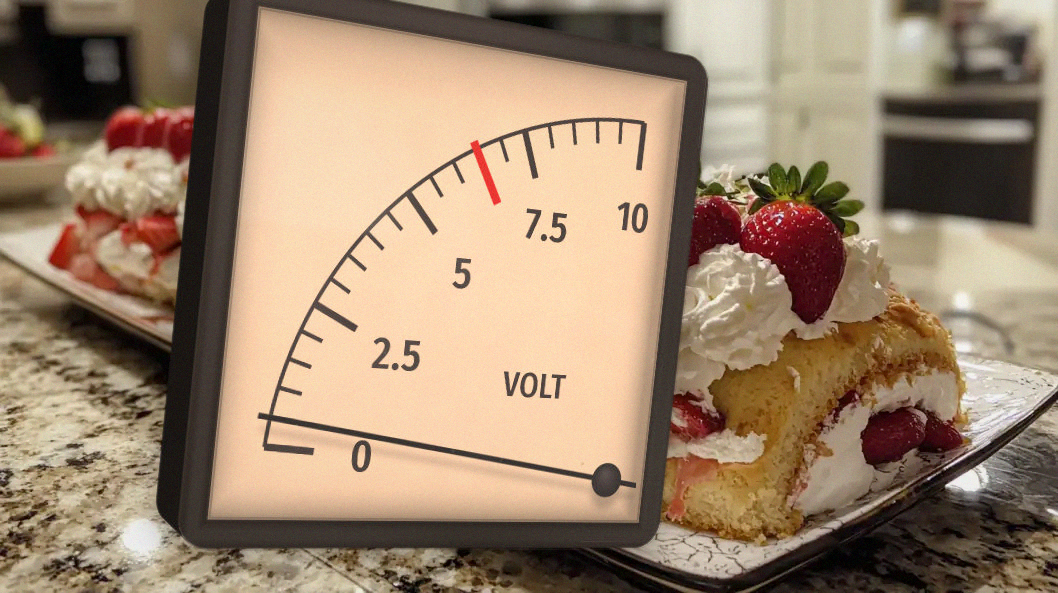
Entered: 0.5 V
